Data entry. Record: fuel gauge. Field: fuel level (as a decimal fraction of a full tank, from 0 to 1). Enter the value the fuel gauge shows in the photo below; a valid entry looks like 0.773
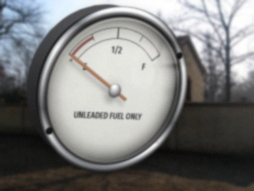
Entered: 0
